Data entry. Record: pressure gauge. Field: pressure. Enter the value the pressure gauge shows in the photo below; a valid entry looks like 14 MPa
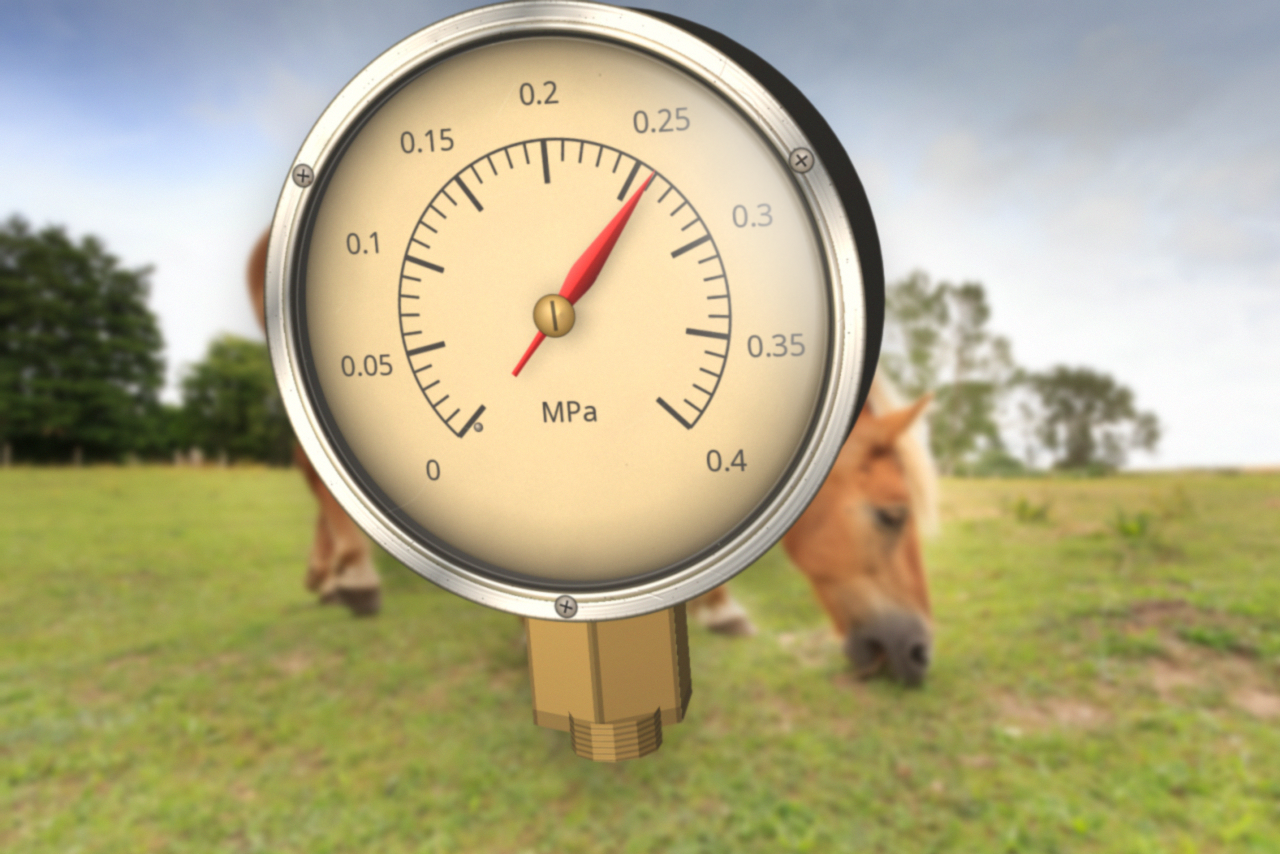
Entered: 0.26 MPa
